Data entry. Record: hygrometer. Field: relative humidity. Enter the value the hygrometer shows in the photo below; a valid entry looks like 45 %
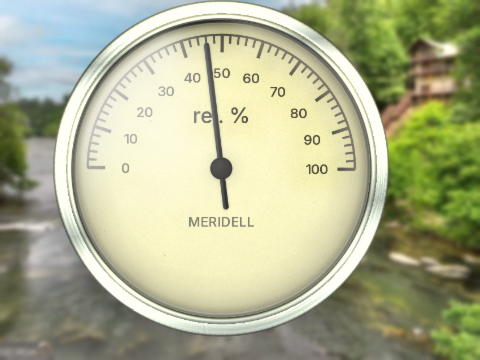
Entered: 46 %
